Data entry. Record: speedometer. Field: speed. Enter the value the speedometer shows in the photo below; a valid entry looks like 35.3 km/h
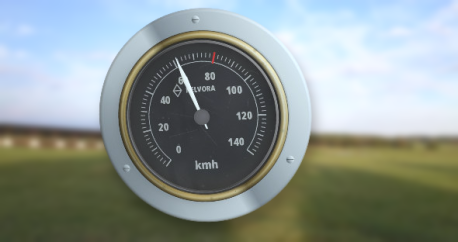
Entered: 62 km/h
